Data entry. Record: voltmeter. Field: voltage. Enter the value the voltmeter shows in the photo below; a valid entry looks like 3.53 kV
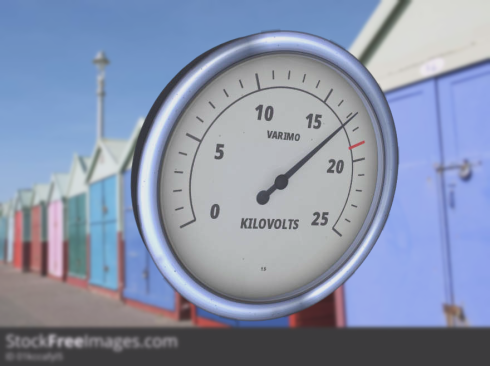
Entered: 17 kV
